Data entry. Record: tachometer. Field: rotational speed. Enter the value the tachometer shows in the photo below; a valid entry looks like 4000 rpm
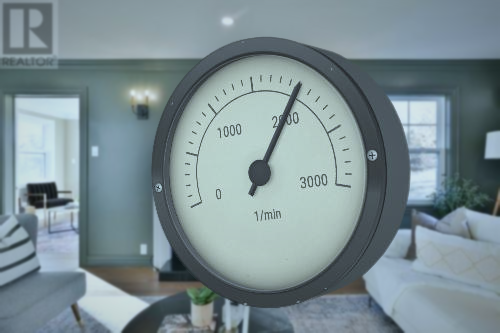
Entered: 2000 rpm
